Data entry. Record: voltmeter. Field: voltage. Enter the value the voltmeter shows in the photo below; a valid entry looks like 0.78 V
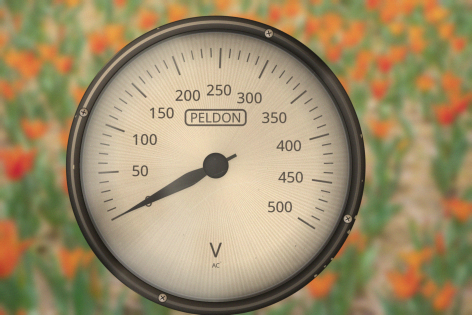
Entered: 0 V
